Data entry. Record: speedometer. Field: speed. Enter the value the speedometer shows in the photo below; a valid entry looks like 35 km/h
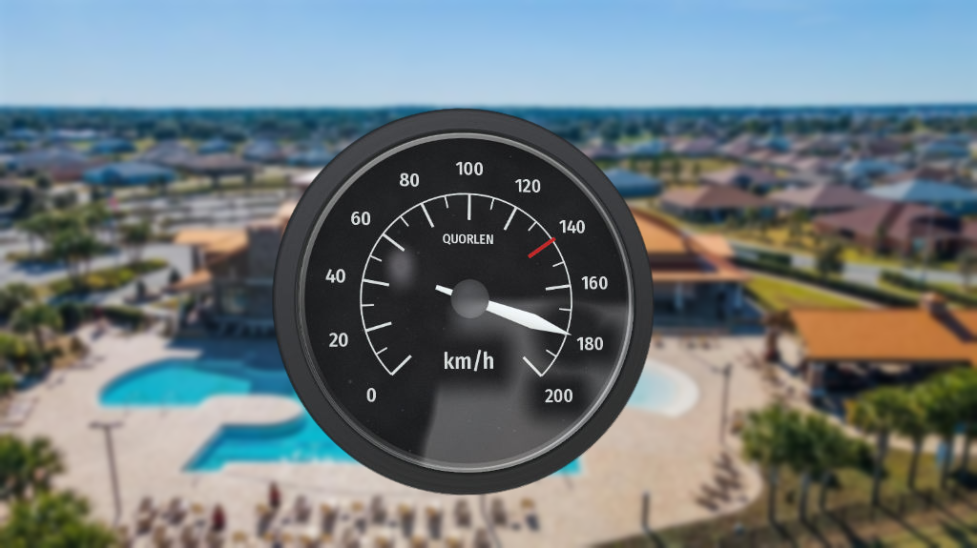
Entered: 180 km/h
